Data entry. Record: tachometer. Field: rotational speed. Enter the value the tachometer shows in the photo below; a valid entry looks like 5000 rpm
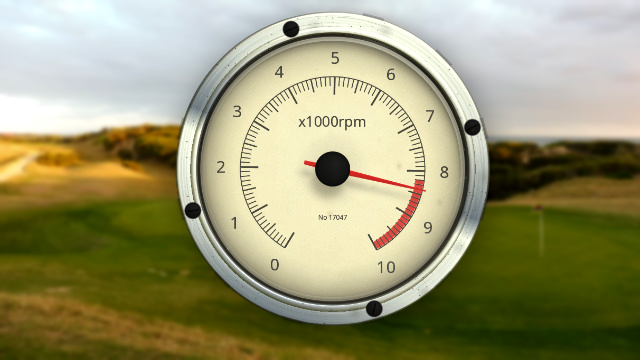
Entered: 8400 rpm
